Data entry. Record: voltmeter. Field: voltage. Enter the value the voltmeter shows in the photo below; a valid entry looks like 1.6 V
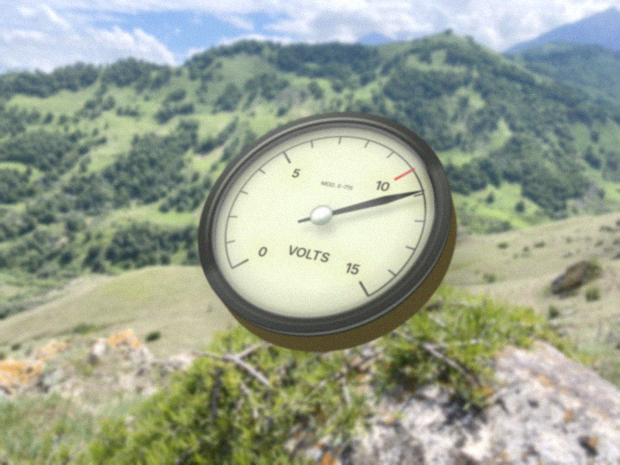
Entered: 11 V
